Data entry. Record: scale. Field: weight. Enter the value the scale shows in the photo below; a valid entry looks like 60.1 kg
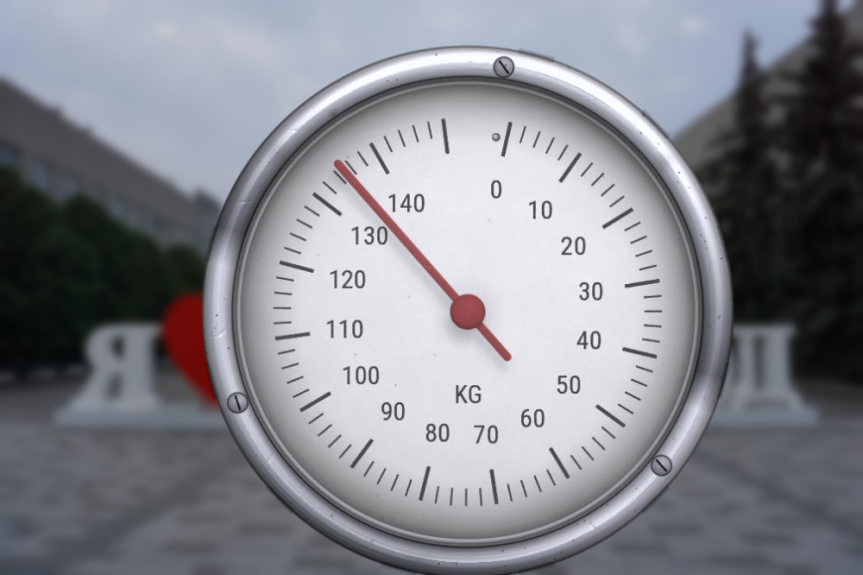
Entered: 135 kg
